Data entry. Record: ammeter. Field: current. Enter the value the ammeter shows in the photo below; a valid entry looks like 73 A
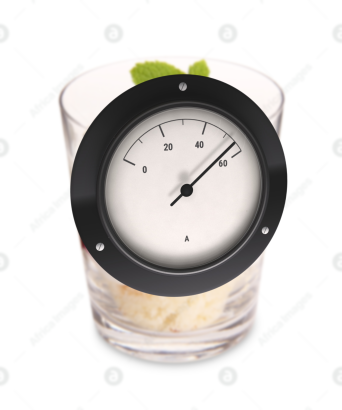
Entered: 55 A
